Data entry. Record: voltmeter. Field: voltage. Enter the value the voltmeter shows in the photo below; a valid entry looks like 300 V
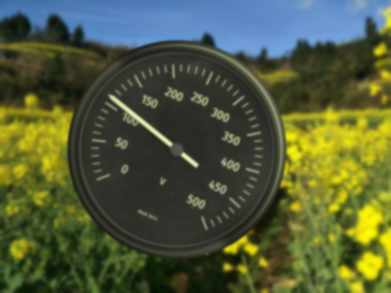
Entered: 110 V
